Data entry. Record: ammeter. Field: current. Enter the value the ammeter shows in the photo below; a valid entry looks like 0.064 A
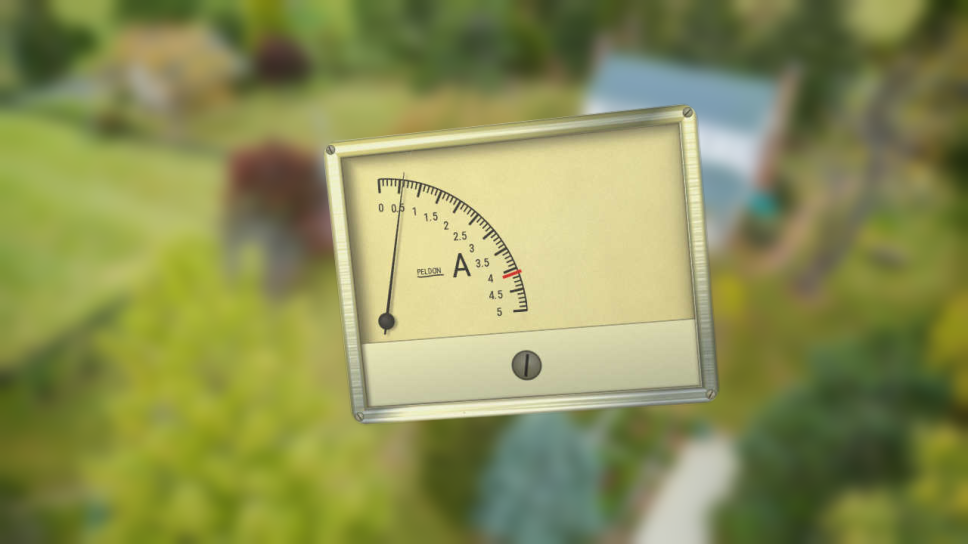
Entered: 0.6 A
